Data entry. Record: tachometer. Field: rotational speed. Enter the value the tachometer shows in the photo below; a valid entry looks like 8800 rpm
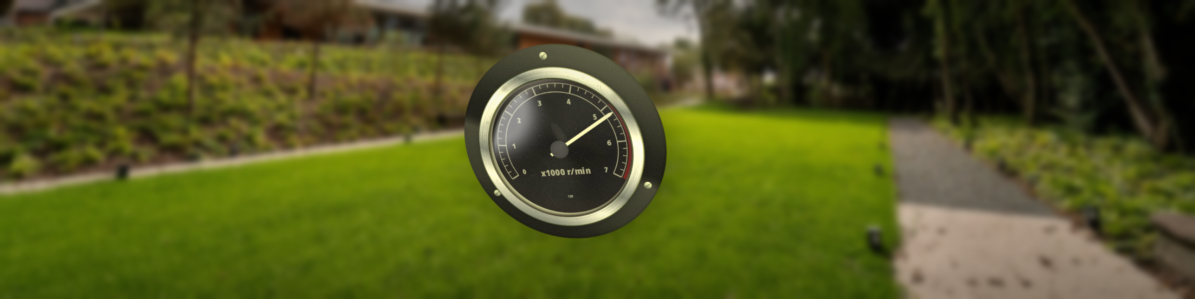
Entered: 5200 rpm
